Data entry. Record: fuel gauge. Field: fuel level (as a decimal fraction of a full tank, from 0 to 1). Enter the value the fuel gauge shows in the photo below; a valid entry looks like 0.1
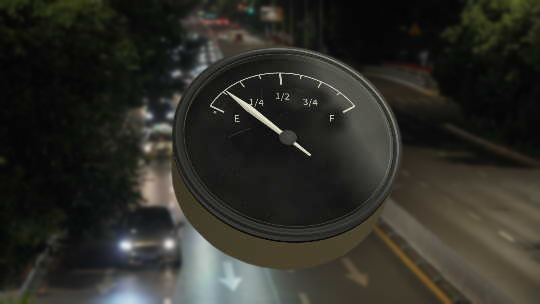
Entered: 0.125
